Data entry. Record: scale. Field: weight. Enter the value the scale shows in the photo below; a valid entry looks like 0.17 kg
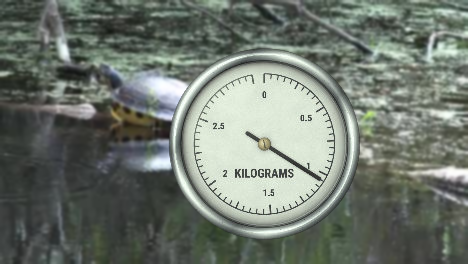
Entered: 1.05 kg
